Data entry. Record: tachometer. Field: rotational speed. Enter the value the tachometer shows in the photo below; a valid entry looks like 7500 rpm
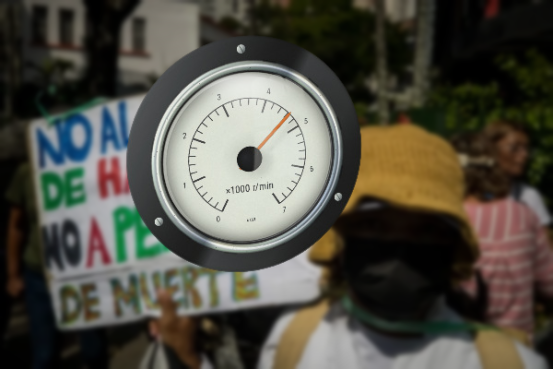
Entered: 4600 rpm
